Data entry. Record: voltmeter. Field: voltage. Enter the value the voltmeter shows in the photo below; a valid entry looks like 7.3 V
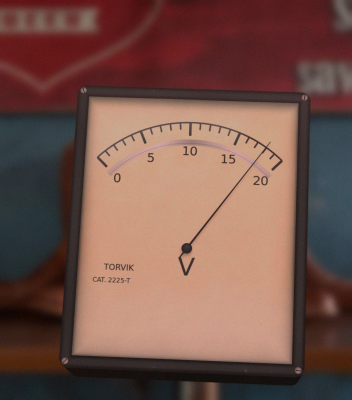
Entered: 18 V
